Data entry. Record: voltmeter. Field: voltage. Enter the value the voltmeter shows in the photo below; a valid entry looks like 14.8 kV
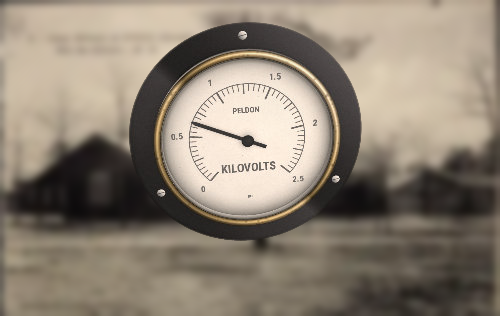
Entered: 0.65 kV
